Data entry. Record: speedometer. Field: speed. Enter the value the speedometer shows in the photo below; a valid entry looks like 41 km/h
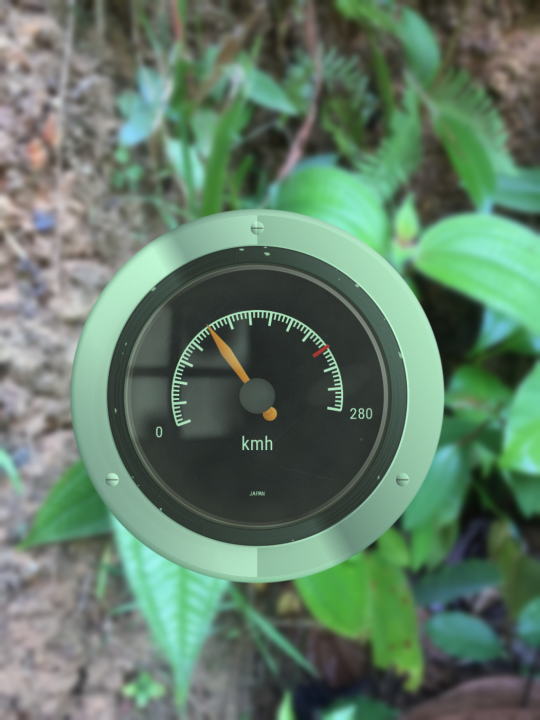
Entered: 100 km/h
